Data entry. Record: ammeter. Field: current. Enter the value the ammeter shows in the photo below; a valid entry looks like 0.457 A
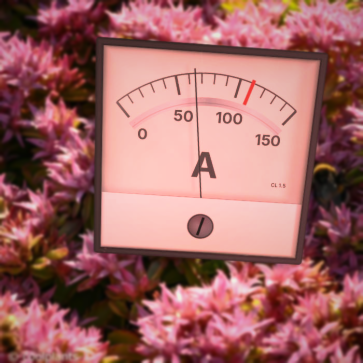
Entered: 65 A
